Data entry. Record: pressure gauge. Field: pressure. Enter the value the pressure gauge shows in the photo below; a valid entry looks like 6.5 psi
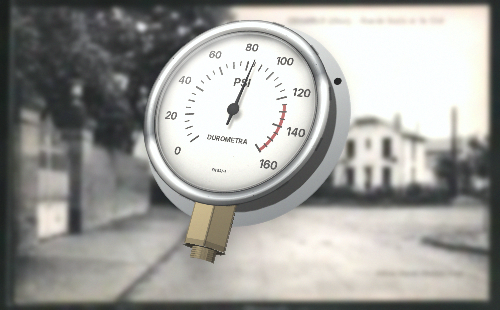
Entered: 85 psi
